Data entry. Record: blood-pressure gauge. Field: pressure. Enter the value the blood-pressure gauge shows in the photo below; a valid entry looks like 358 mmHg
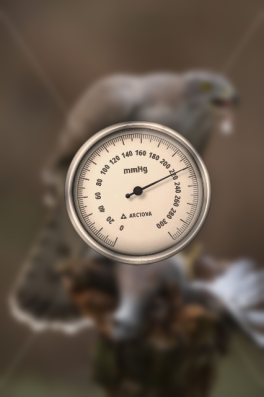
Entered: 220 mmHg
